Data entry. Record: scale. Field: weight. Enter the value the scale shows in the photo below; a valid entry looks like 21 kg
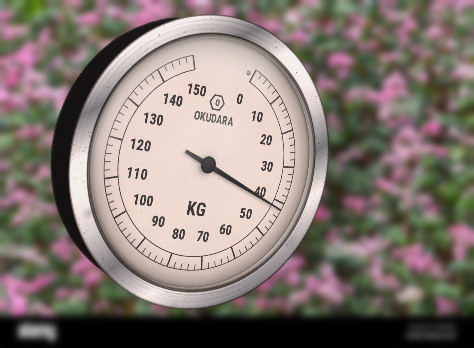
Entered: 42 kg
